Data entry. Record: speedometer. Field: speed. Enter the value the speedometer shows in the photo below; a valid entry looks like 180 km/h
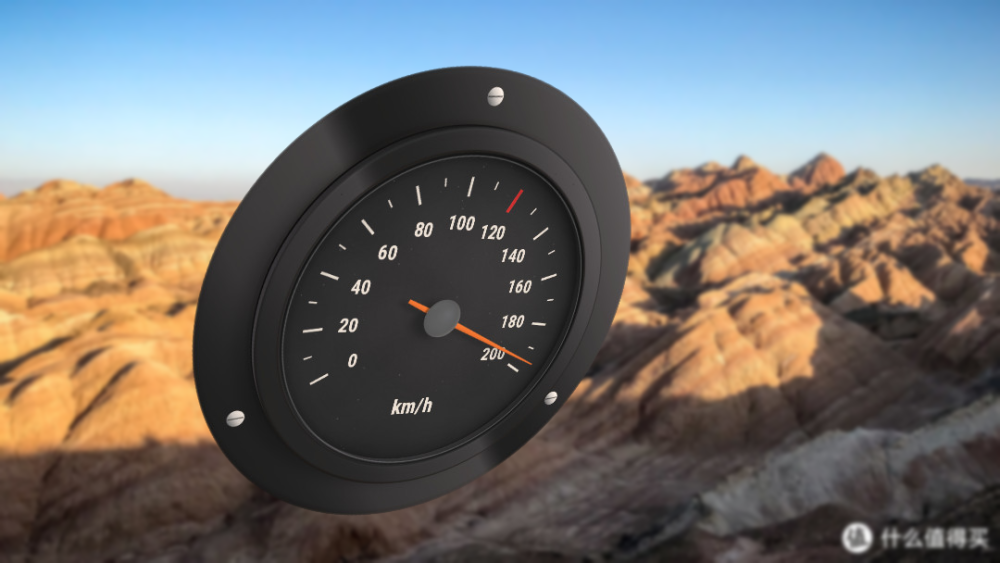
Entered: 195 km/h
